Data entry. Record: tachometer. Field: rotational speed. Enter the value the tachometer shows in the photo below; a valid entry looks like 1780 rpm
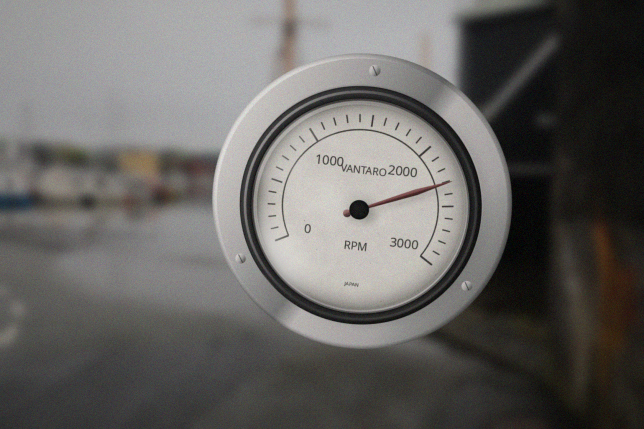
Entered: 2300 rpm
